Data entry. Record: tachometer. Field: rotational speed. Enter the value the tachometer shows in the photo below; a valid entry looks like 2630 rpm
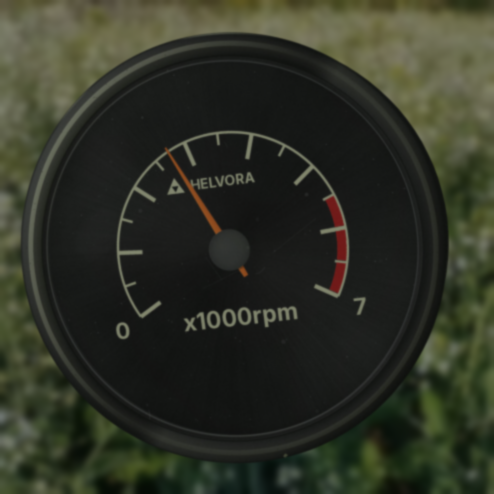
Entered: 2750 rpm
